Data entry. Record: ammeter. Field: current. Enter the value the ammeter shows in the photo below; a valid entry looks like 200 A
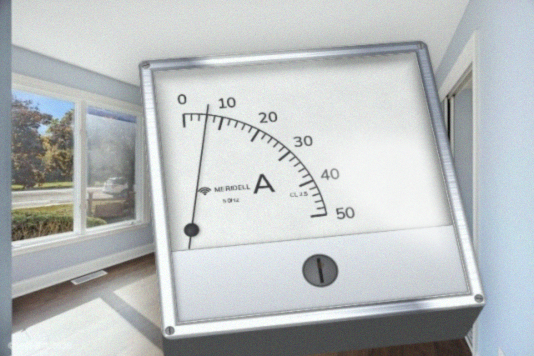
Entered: 6 A
